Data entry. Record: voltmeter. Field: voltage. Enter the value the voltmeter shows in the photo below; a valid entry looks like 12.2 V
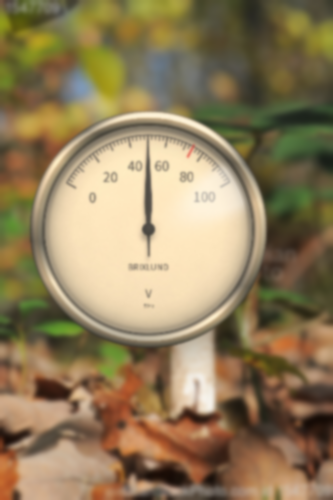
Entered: 50 V
